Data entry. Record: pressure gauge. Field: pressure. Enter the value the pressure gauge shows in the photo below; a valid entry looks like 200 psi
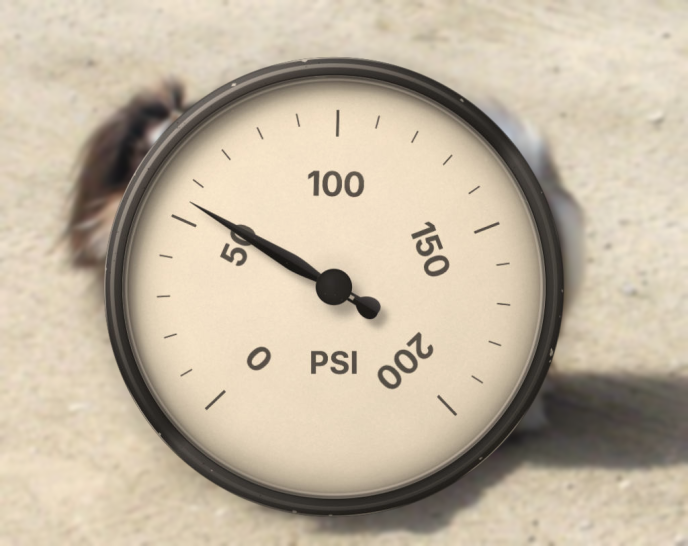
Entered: 55 psi
